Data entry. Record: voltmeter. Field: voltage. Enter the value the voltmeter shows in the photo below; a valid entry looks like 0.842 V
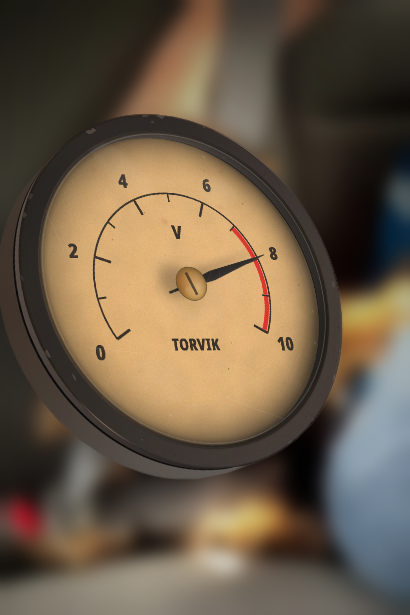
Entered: 8 V
